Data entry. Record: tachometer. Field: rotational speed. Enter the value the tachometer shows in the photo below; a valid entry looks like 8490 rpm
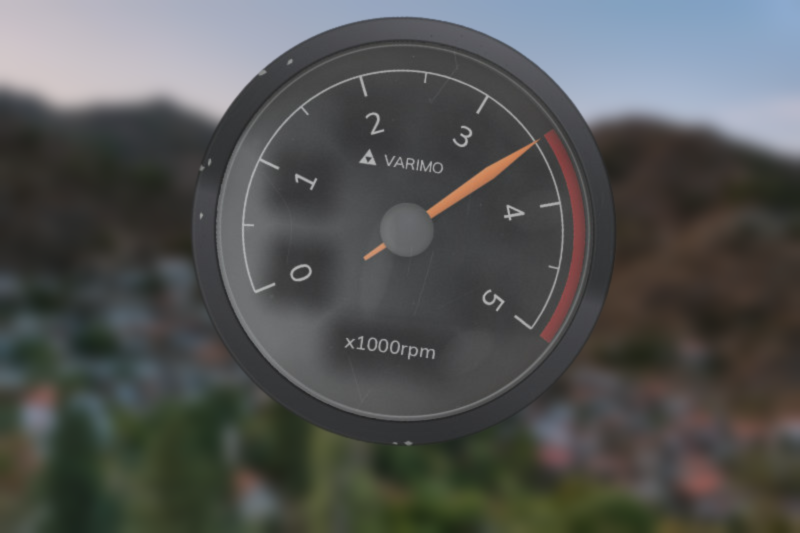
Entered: 3500 rpm
